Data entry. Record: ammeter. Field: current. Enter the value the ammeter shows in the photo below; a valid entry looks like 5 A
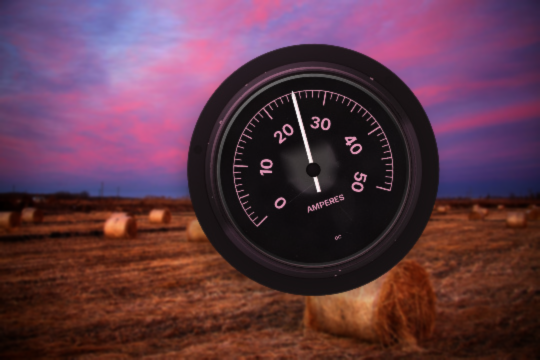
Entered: 25 A
